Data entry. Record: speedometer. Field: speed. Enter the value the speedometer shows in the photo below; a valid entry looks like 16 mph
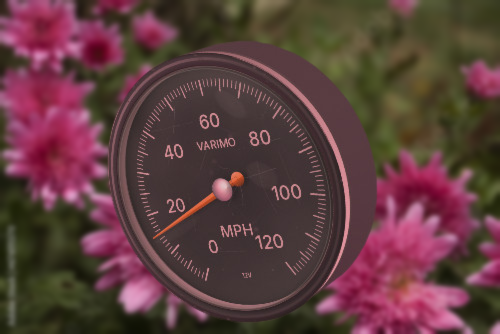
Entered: 15 mph
